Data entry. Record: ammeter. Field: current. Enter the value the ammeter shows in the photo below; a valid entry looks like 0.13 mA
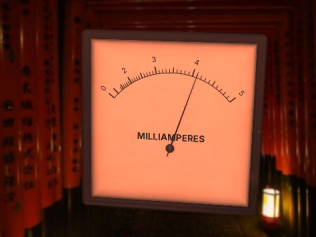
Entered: 4.1 mA
